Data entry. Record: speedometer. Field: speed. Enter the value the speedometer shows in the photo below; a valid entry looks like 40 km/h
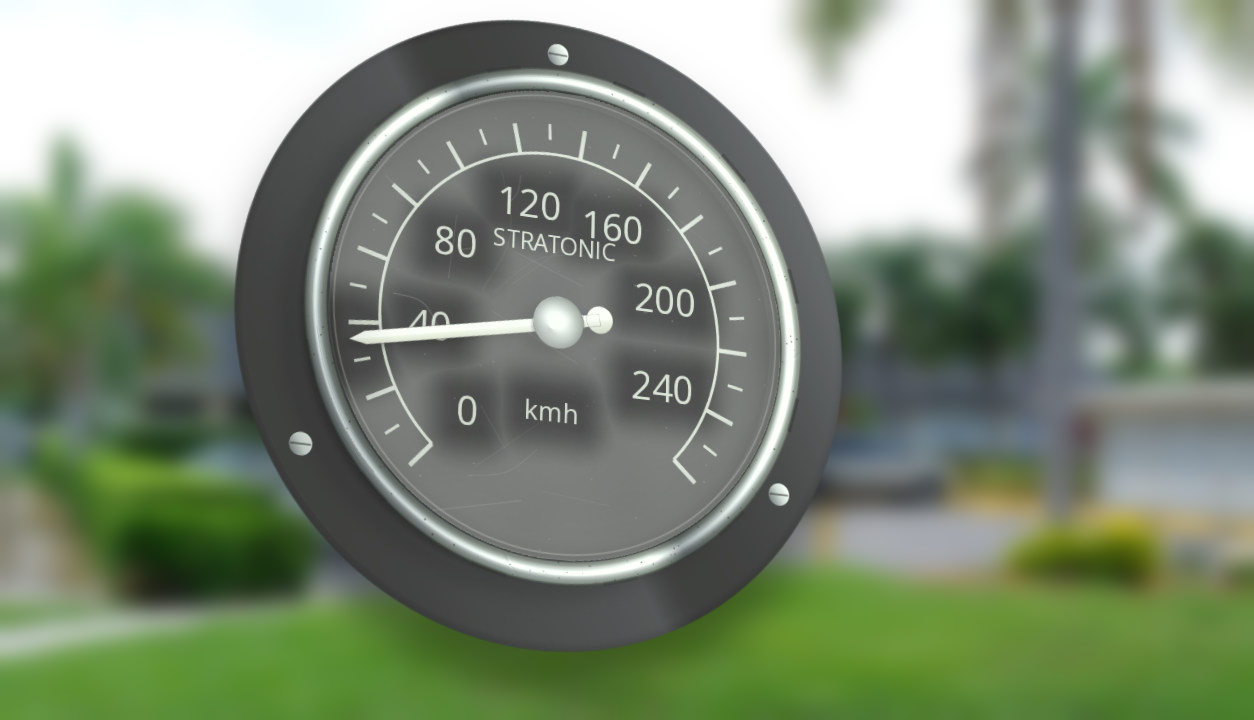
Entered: 35 km/h
